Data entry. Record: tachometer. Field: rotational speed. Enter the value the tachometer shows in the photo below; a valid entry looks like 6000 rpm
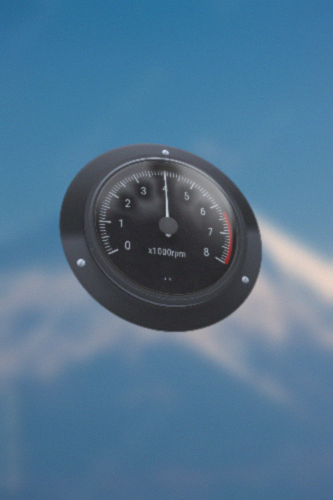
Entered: 4000 rpm
